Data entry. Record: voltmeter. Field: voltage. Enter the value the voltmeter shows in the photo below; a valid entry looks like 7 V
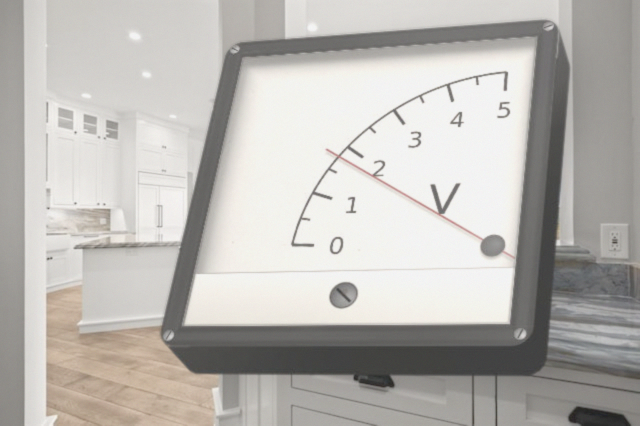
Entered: 1.75 V
